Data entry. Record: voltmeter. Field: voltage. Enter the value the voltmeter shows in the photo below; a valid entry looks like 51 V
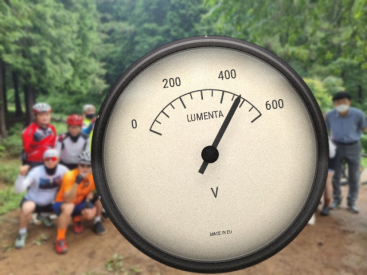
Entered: 475 V
